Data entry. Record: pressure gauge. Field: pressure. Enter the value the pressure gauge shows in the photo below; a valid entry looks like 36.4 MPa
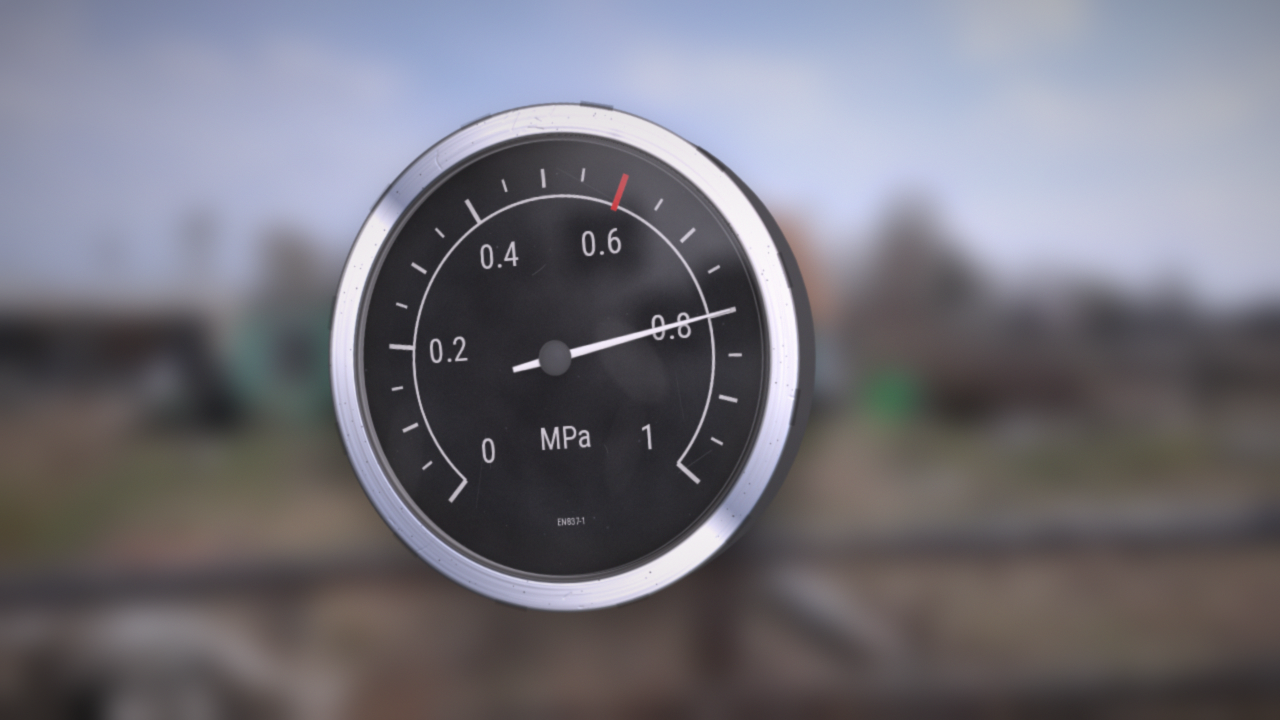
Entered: 0.8 MPa
